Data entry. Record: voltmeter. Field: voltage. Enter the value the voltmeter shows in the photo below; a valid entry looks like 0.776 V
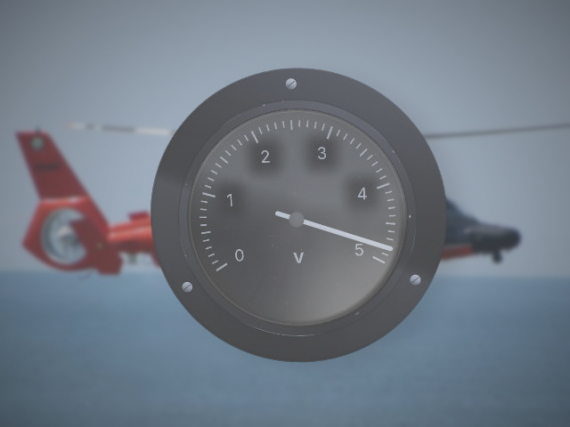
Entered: 4.8 V
